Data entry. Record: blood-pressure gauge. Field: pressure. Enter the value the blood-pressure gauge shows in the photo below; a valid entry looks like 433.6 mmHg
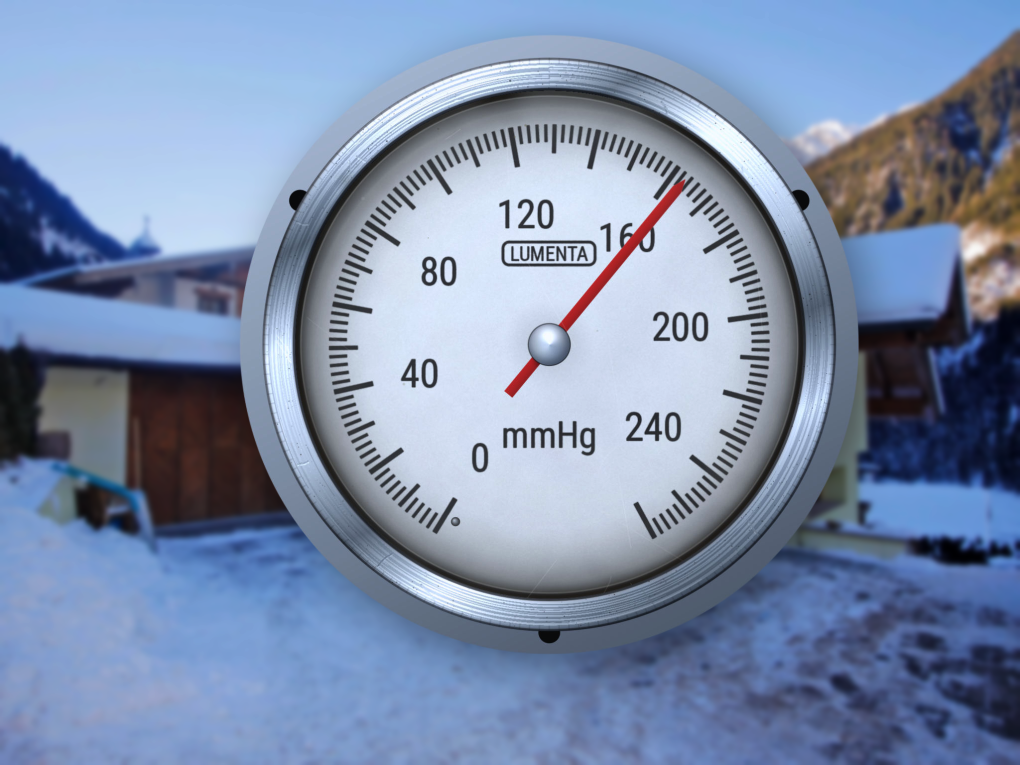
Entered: 163 mmHg
